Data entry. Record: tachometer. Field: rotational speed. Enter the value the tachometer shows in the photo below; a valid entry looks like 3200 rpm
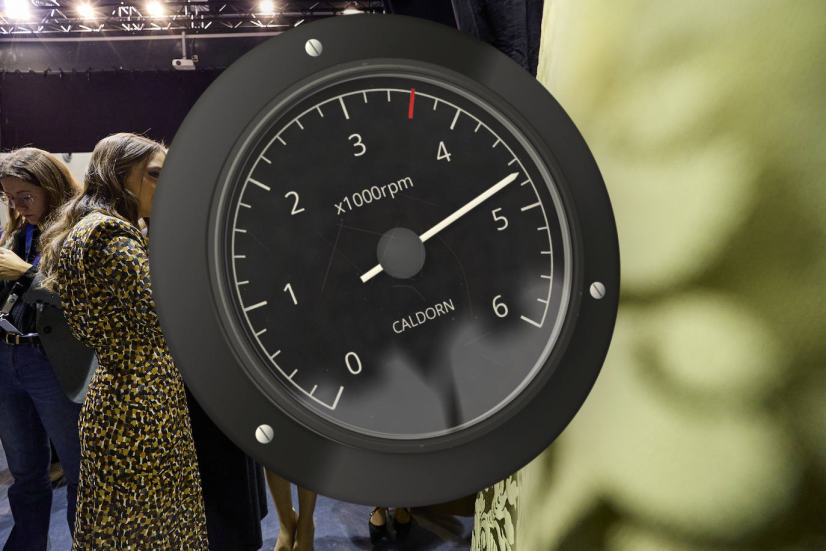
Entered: 4700 rpm
